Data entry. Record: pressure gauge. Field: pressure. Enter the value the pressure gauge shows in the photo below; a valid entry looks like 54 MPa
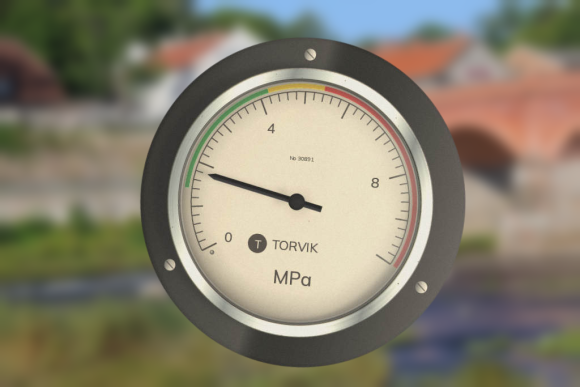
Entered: 1.8 MPa
